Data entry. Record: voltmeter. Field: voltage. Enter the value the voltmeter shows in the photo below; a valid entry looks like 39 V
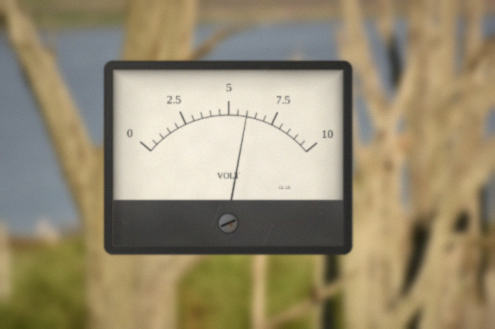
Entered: 6 V
